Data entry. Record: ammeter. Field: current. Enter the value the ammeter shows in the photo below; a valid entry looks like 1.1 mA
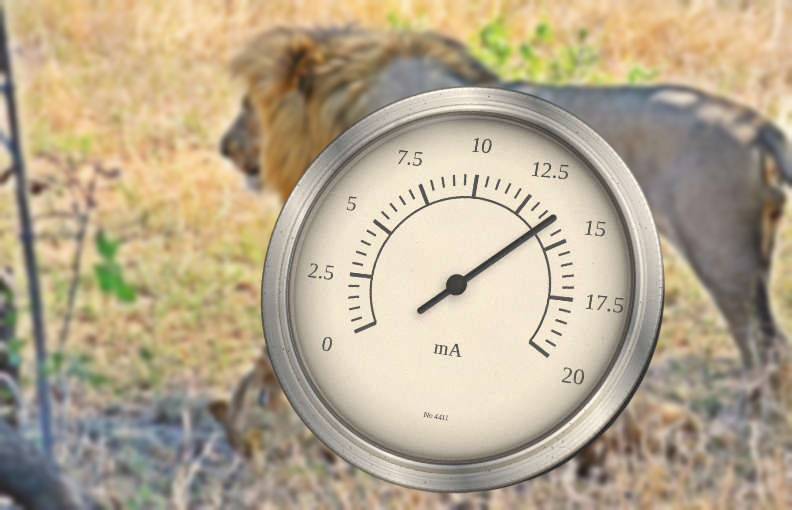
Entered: 14 mA
